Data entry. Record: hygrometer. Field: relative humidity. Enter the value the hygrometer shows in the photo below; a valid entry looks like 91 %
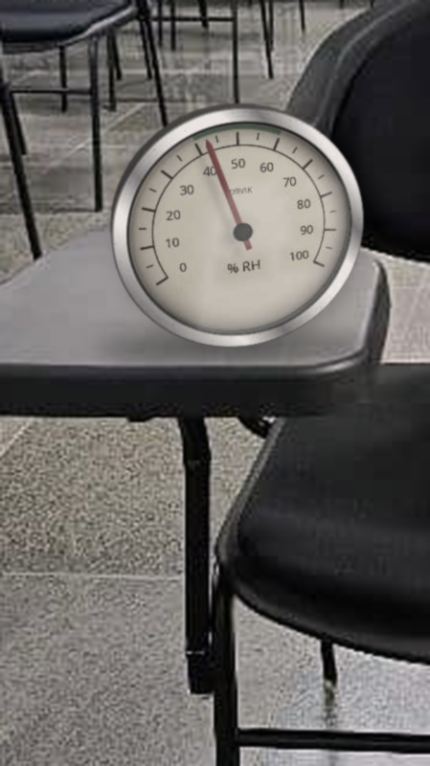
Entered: 42.5 %
